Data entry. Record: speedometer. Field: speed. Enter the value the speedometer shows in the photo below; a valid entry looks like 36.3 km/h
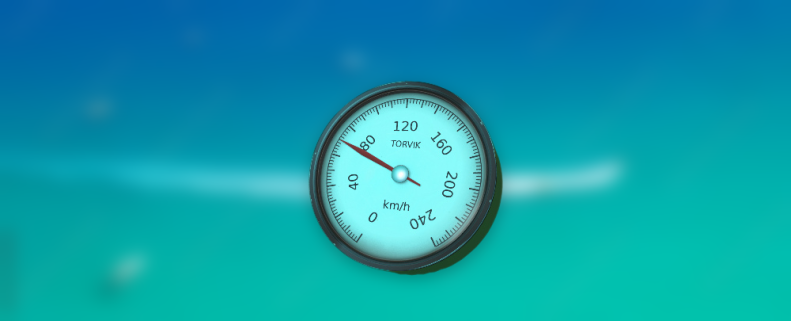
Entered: 70 km/h
